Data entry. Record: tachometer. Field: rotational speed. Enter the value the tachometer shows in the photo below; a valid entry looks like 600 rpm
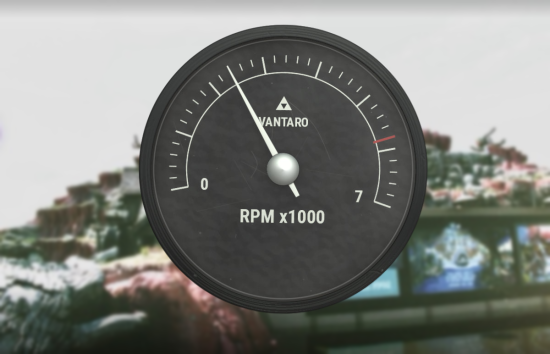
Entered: 2400 rpm
